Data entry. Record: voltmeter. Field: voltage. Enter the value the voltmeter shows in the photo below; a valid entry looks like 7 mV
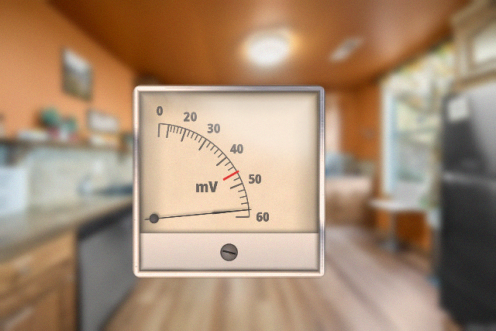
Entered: 58 mV
